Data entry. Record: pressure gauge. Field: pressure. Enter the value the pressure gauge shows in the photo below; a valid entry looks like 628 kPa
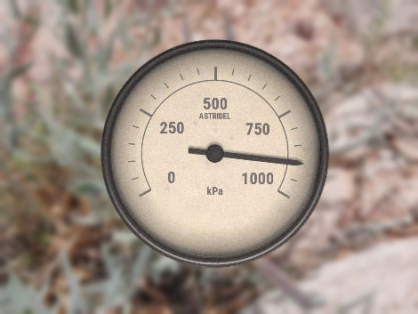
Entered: 900 kPa
